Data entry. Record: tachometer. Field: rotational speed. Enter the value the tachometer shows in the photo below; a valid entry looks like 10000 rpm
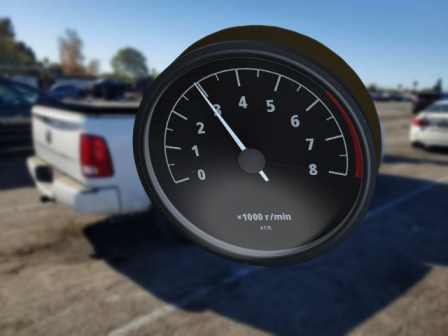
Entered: 3000 rpm
